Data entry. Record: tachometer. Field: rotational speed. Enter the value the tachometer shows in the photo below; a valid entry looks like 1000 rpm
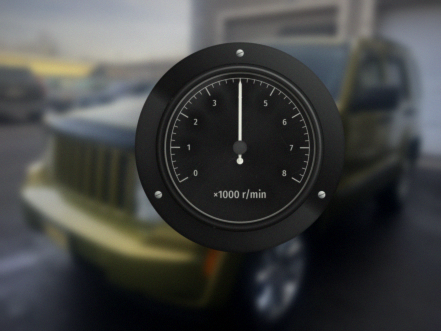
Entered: 4000 rpm
